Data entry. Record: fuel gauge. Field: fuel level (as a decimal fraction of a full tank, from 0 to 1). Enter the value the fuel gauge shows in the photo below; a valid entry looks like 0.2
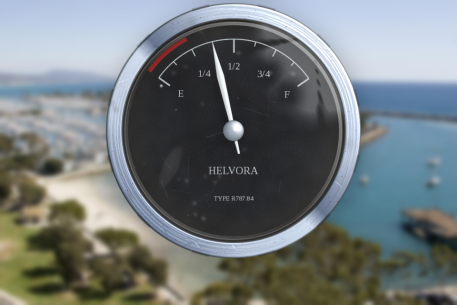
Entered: 0.375
